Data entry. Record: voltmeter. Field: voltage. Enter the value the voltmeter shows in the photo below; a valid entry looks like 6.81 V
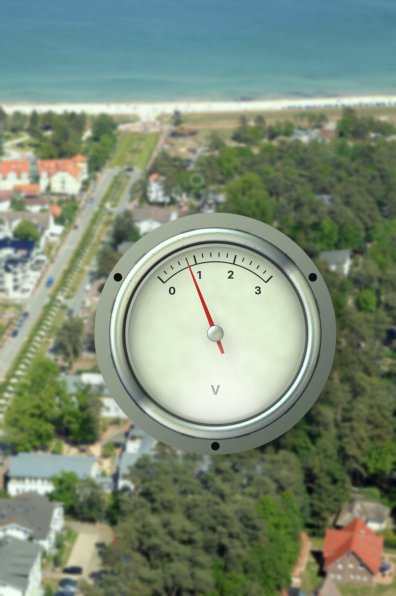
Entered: 0.8 V
